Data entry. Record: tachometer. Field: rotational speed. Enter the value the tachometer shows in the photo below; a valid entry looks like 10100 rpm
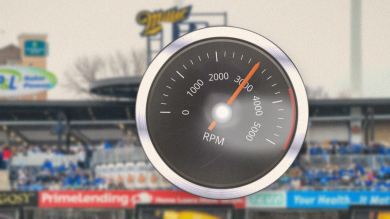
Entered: 3000 rpm
